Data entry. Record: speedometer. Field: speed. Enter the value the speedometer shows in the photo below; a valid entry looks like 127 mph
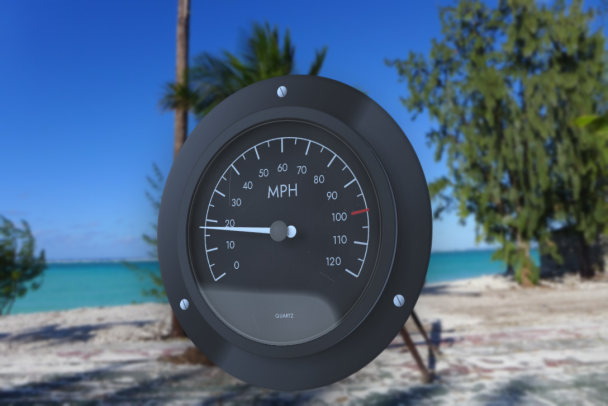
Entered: 17.5 mph
